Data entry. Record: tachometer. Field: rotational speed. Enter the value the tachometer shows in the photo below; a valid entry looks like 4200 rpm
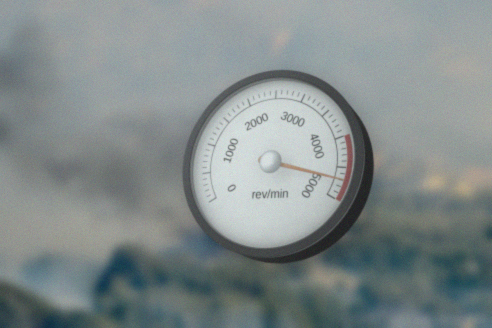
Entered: 4700 rpm
